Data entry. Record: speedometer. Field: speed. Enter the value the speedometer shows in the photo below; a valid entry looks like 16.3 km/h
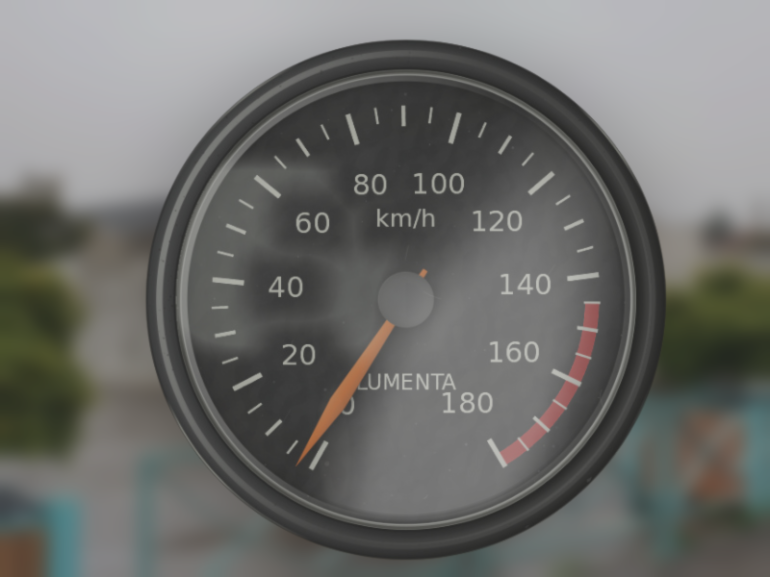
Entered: 2.5 km/h
